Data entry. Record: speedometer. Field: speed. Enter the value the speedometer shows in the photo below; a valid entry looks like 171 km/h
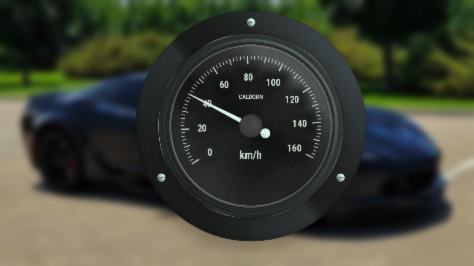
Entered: 40 km/h
